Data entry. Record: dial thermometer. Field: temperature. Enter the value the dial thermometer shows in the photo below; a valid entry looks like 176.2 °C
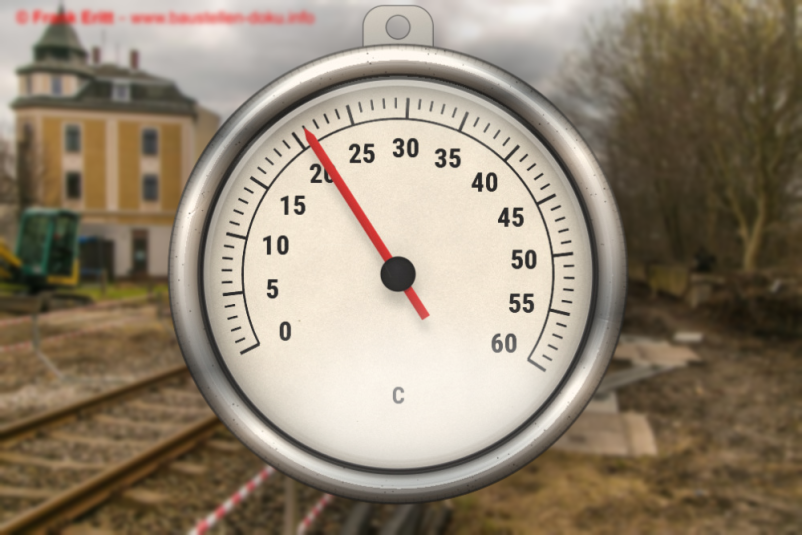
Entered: 21 °C
